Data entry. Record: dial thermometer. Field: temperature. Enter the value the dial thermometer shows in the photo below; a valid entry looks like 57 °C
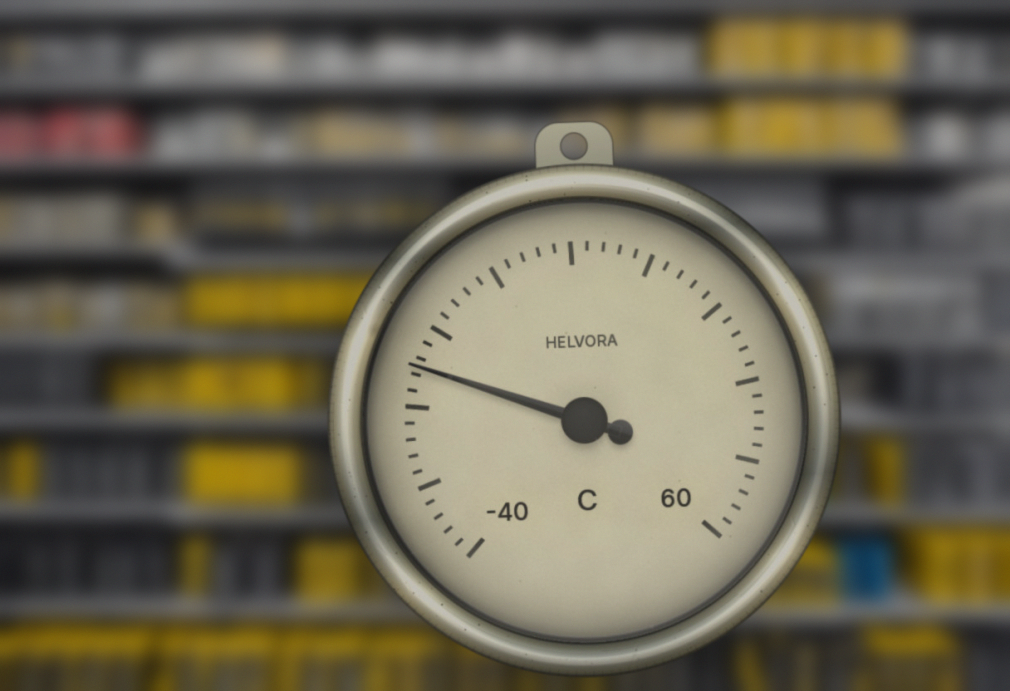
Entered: -15 °C
